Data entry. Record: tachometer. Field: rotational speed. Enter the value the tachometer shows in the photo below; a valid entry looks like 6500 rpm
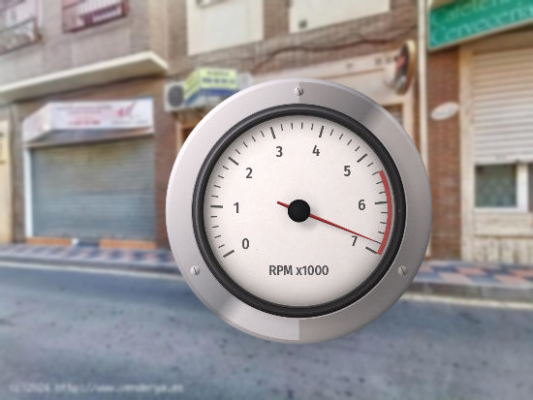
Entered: 6800 rpm
